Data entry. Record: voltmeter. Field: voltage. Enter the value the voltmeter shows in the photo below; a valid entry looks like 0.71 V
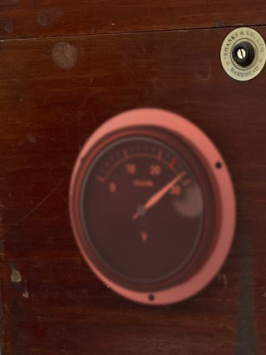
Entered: 28 V
